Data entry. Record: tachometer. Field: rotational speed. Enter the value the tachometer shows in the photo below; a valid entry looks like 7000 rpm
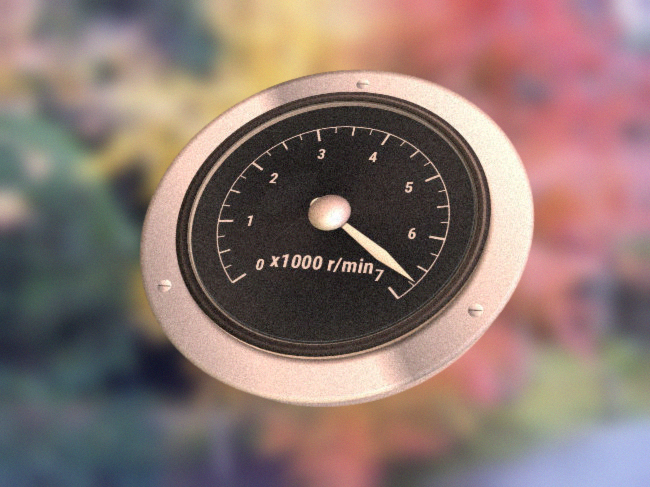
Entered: 6750 rpm
